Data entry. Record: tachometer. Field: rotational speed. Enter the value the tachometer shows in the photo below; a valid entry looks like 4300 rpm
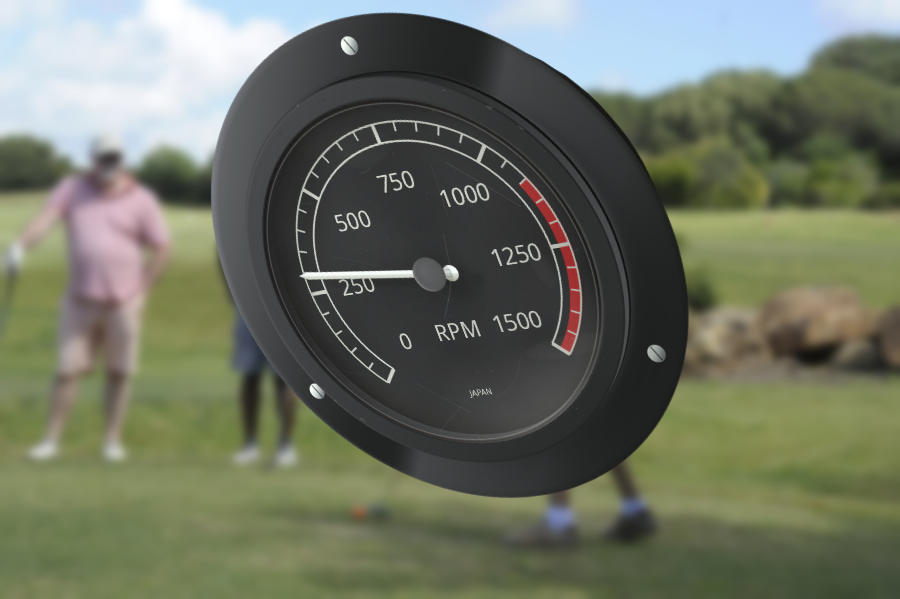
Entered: 300 rpm
